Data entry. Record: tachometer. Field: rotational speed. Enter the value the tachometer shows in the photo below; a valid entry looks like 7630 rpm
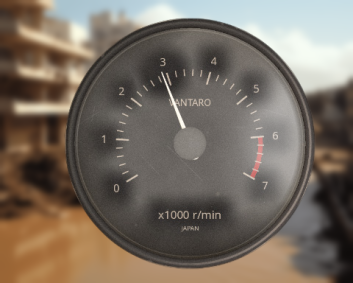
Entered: 2900 rpm
